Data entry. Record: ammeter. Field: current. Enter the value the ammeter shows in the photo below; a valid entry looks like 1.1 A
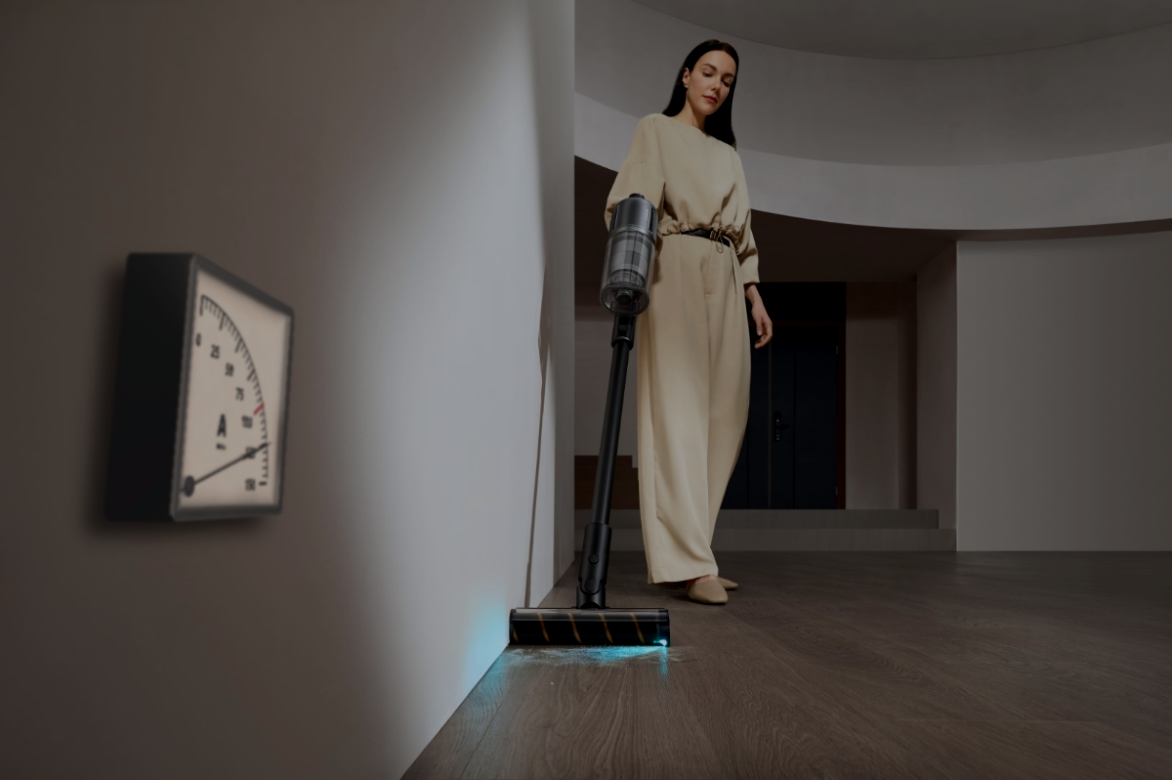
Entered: 125 A
